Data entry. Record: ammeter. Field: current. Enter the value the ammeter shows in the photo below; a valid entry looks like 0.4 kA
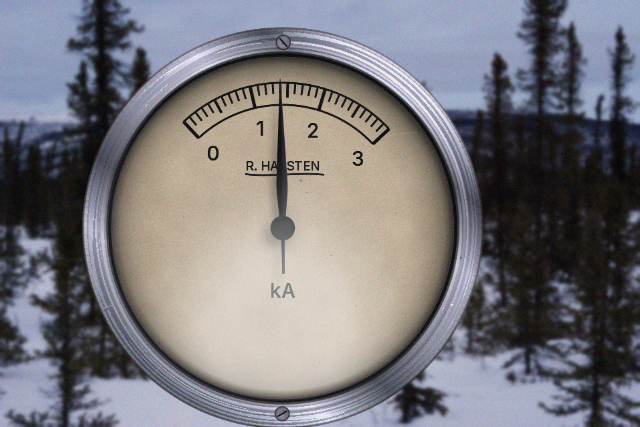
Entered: 1.4 kA
